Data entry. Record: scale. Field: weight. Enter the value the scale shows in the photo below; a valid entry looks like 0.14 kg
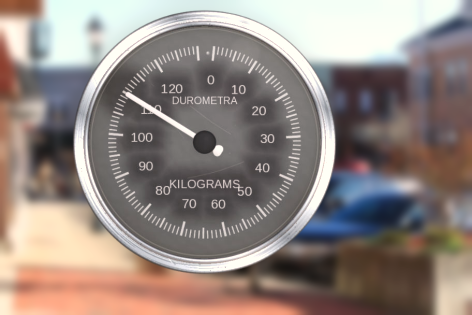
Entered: 110 kg
